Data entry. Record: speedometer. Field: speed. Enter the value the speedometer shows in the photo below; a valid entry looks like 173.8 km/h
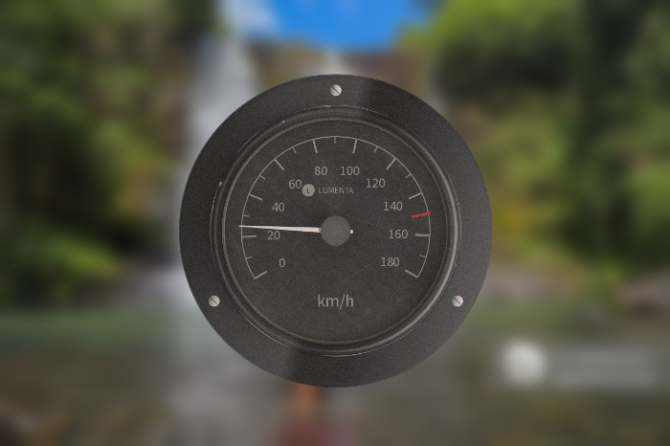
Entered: 25 km/h
